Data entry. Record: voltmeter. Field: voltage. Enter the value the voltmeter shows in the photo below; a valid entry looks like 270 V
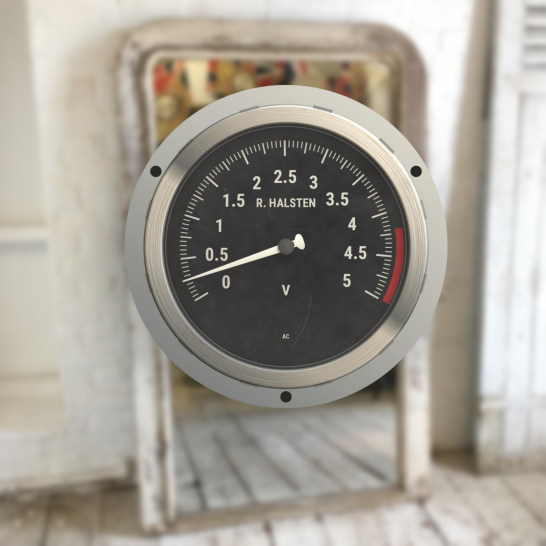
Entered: 0.25 V
